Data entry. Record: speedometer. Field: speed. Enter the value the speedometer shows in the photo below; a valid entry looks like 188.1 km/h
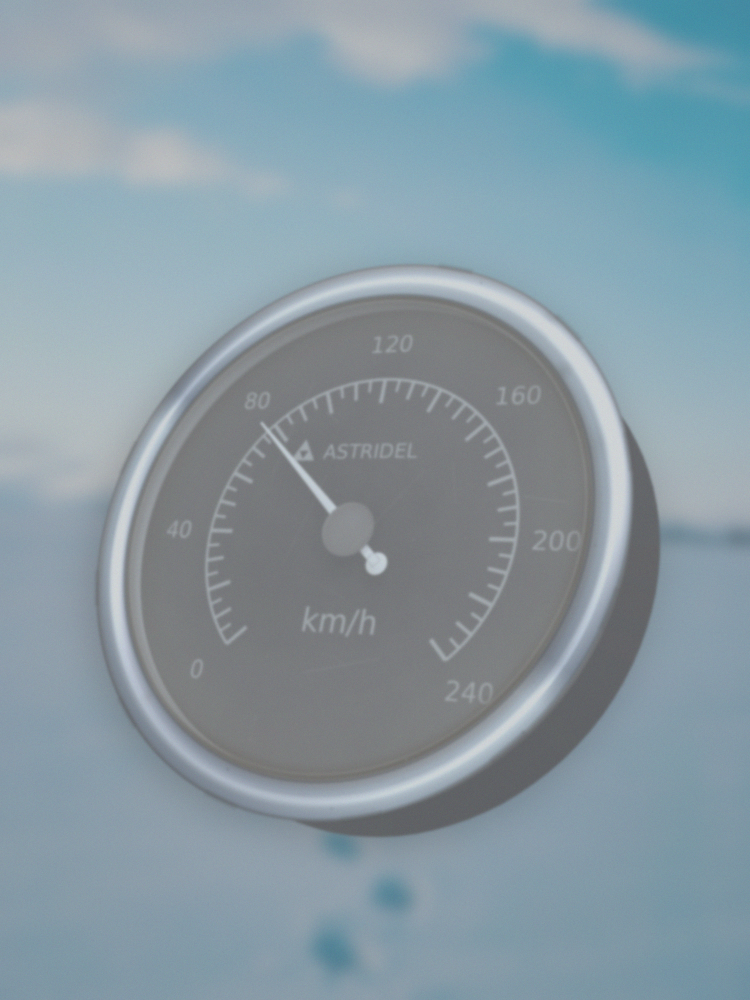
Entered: 77.5 km/h
